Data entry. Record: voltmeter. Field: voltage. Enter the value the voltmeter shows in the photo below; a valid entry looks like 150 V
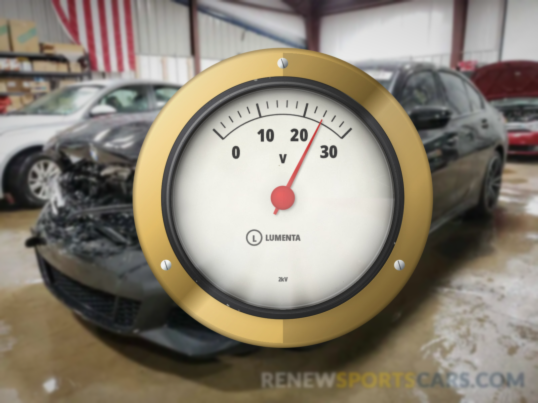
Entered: 24 V
